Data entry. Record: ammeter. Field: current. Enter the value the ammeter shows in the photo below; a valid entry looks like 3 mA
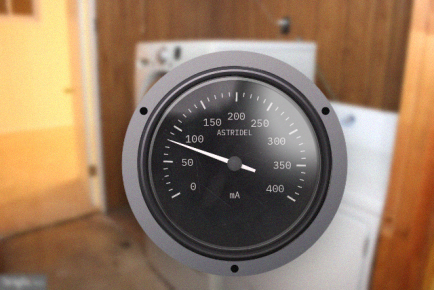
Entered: 80 mA
